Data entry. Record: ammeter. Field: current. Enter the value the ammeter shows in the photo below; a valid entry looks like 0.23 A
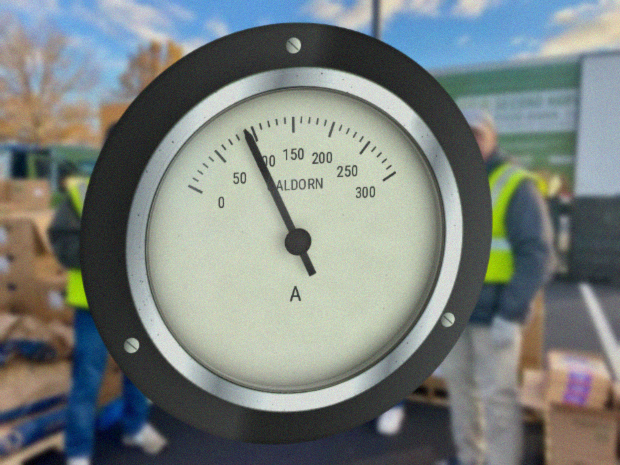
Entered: 90 A
